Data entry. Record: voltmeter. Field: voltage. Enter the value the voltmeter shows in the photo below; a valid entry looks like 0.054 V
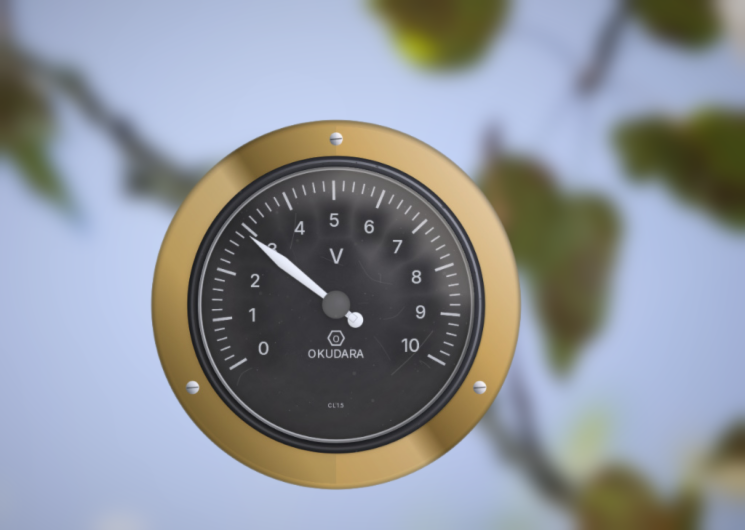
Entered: 2.9 V
